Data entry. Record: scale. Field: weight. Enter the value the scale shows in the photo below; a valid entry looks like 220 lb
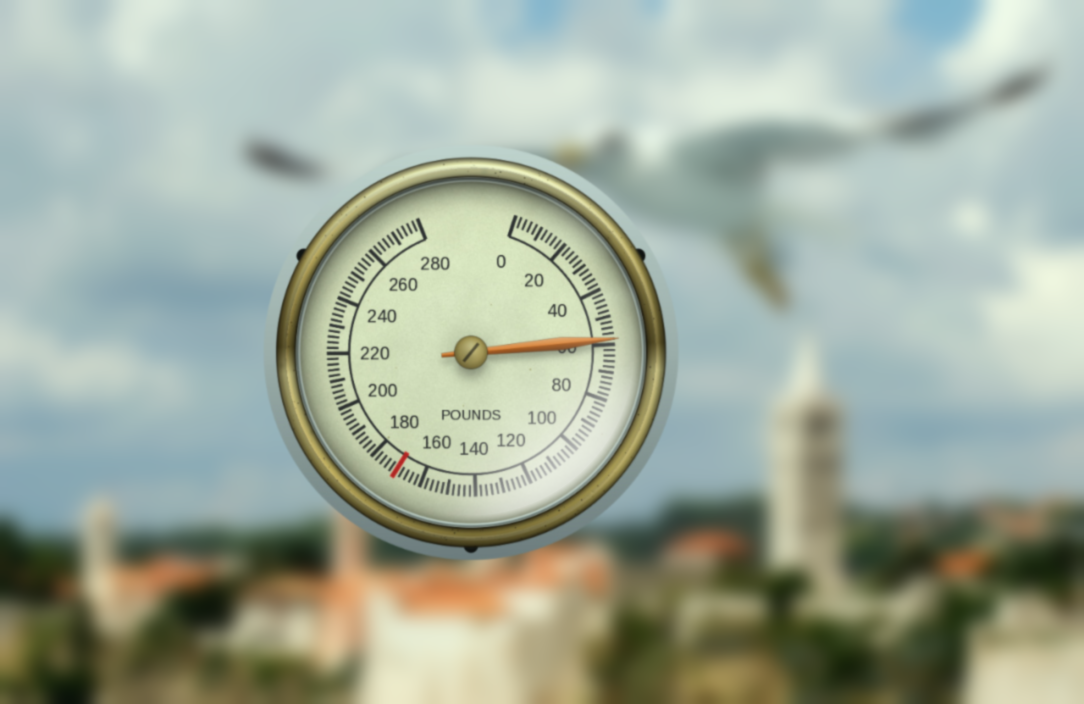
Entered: 58 lb
